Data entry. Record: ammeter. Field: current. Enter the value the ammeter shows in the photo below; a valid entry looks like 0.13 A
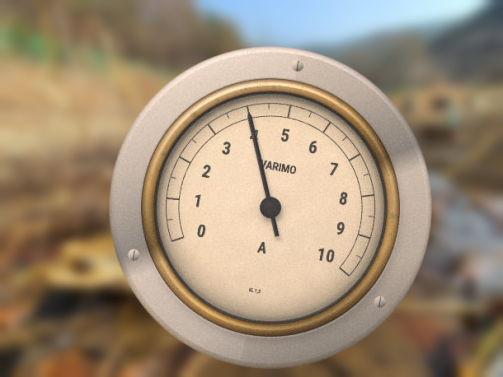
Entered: 4 A
